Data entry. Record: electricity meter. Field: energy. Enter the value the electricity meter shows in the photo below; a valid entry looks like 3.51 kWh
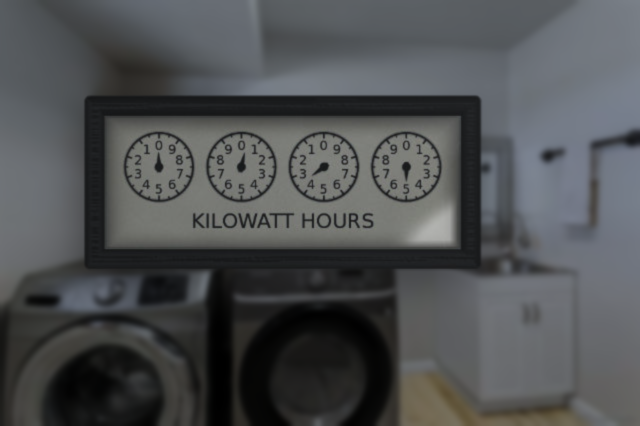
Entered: 35 kWh
